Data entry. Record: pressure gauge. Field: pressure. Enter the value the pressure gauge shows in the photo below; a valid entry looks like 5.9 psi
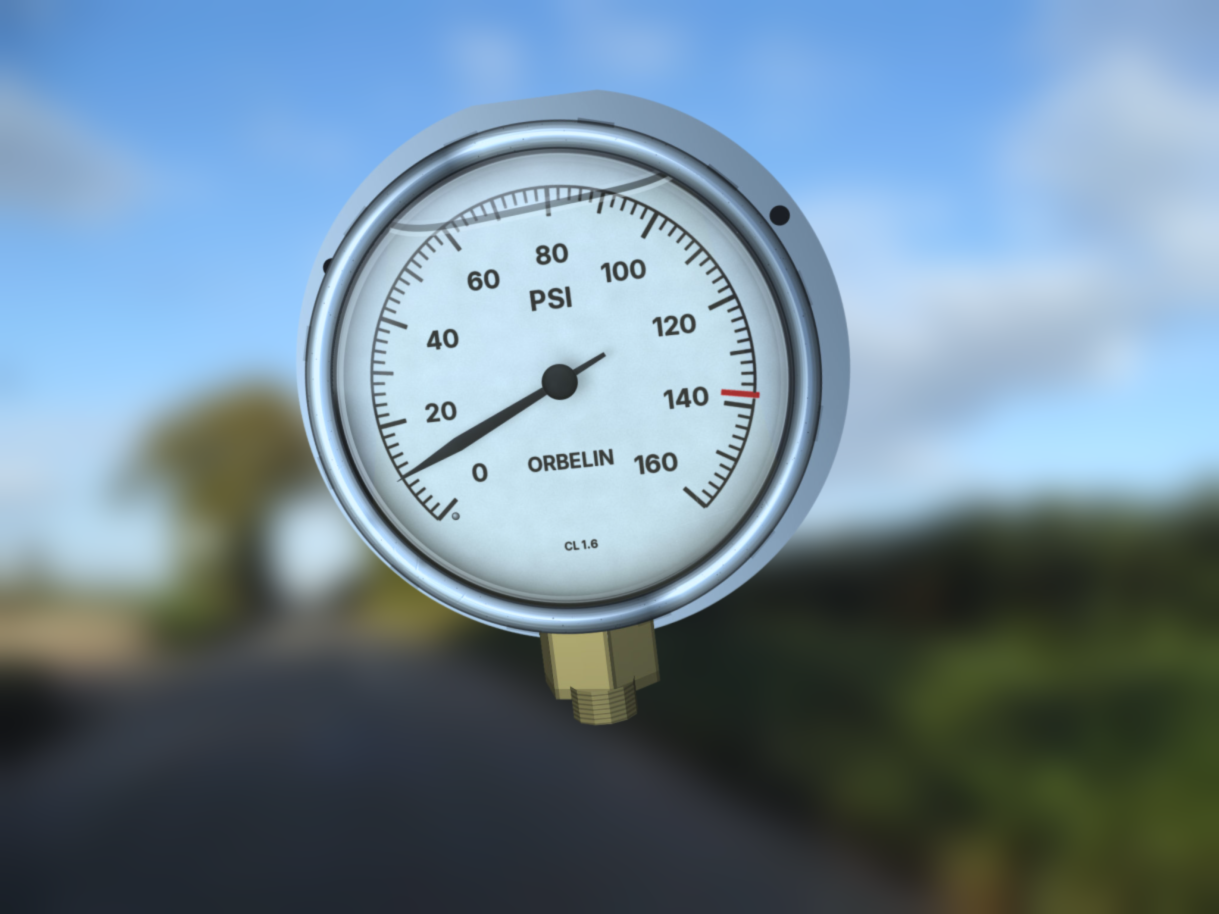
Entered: 10 psi
